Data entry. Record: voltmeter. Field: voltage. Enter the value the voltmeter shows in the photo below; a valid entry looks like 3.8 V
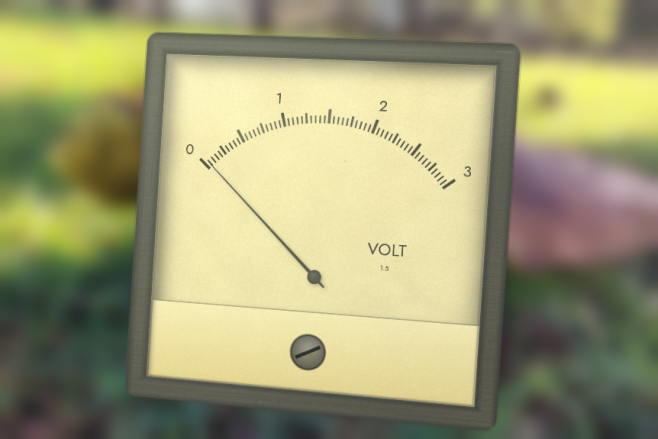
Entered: 0.05 V
